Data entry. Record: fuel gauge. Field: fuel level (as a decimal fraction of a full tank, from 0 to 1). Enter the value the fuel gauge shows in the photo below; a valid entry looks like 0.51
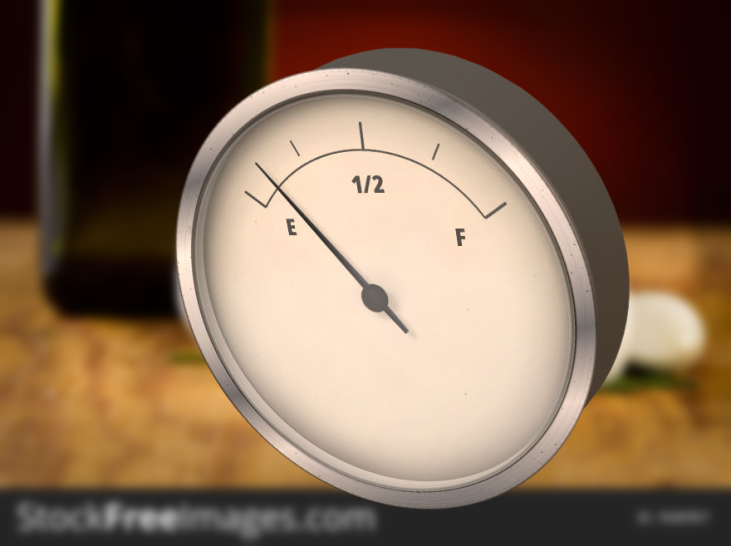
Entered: 0.125
